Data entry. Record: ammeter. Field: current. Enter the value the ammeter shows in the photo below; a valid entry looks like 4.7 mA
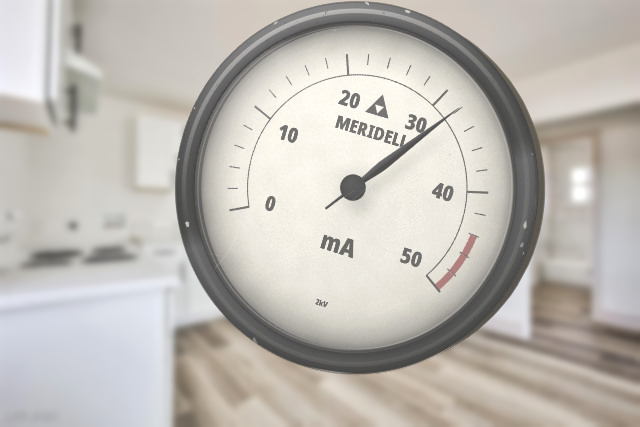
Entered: 32 mA
